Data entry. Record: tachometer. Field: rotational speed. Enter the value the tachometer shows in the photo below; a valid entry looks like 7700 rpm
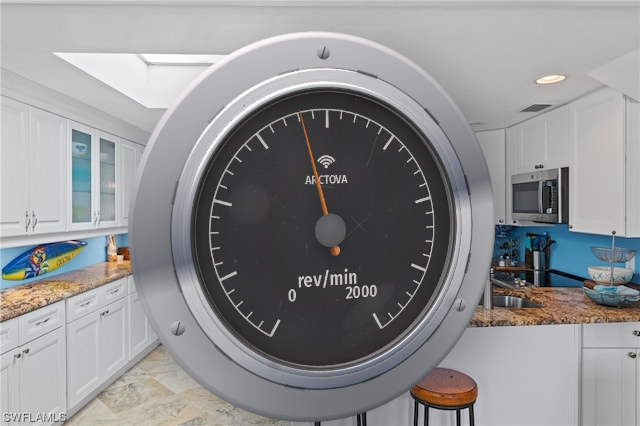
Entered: 900 rpm
